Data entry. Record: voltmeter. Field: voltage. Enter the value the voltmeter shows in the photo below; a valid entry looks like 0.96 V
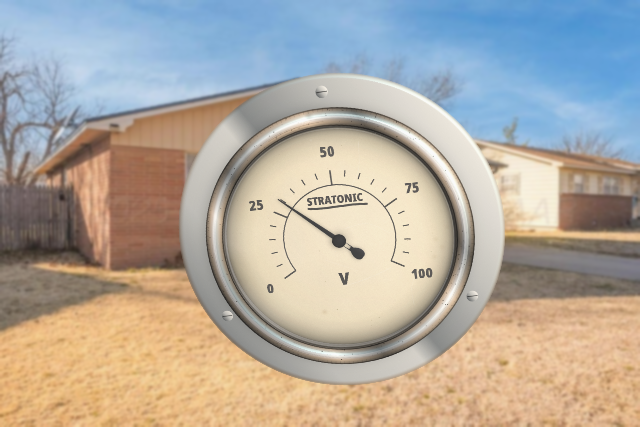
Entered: 30 V
